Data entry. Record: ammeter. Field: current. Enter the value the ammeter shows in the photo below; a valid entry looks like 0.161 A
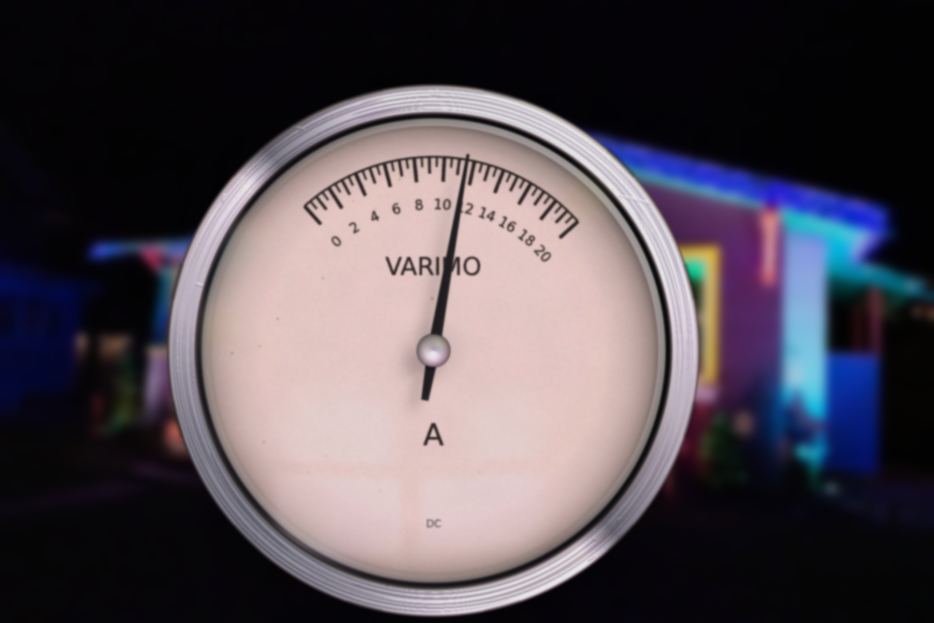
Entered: 11.5 A
